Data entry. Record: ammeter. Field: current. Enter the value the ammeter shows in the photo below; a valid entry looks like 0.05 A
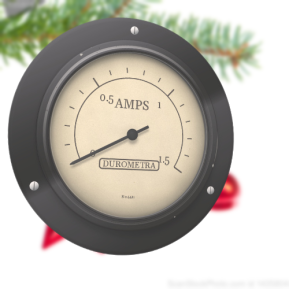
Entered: 0 A
